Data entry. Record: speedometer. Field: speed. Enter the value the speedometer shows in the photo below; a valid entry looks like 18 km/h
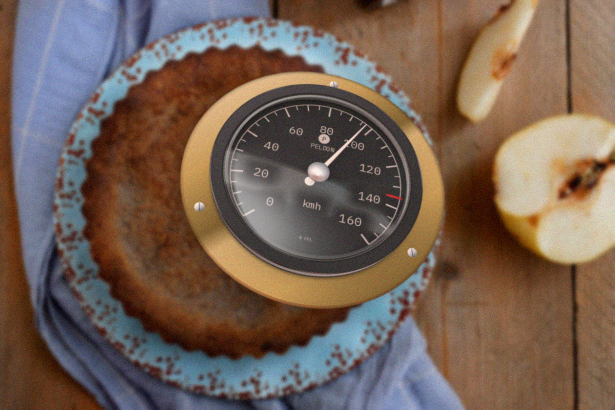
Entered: 97.5 km/h
